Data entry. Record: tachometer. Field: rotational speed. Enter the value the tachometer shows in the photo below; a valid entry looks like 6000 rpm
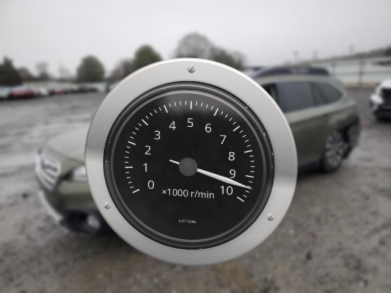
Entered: 9400 rpm
